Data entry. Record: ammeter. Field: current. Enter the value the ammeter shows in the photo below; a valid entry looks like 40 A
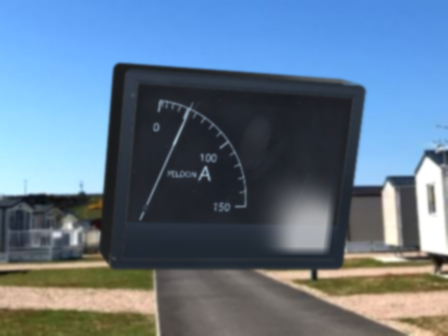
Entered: 50 A
